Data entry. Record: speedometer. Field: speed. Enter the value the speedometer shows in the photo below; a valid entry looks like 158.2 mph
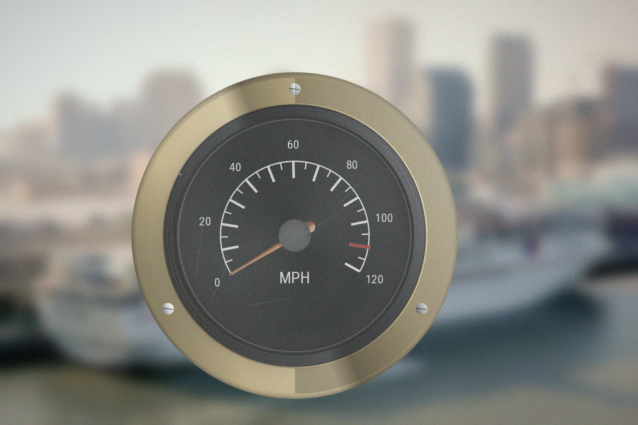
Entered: 0 mph
